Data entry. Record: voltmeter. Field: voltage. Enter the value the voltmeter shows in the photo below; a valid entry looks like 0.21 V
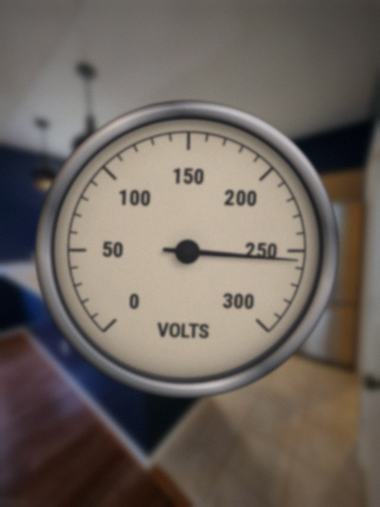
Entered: 255 V
